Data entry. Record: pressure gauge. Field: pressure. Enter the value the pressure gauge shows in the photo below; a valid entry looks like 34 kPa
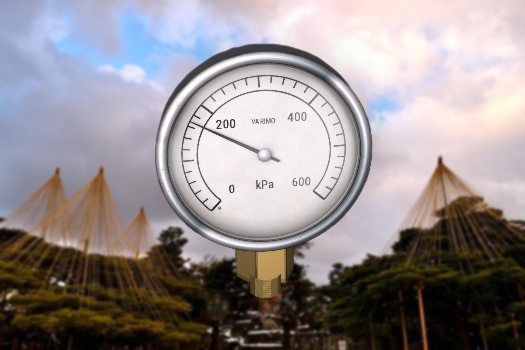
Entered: 170 kPa
